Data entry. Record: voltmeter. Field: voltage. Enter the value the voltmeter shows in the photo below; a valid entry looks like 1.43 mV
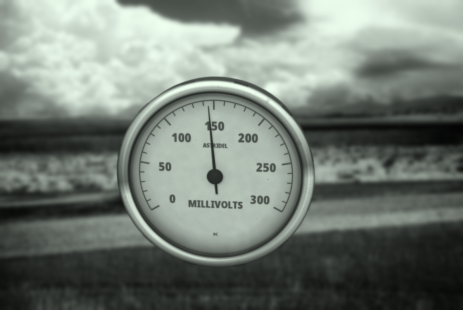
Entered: 145 mV
